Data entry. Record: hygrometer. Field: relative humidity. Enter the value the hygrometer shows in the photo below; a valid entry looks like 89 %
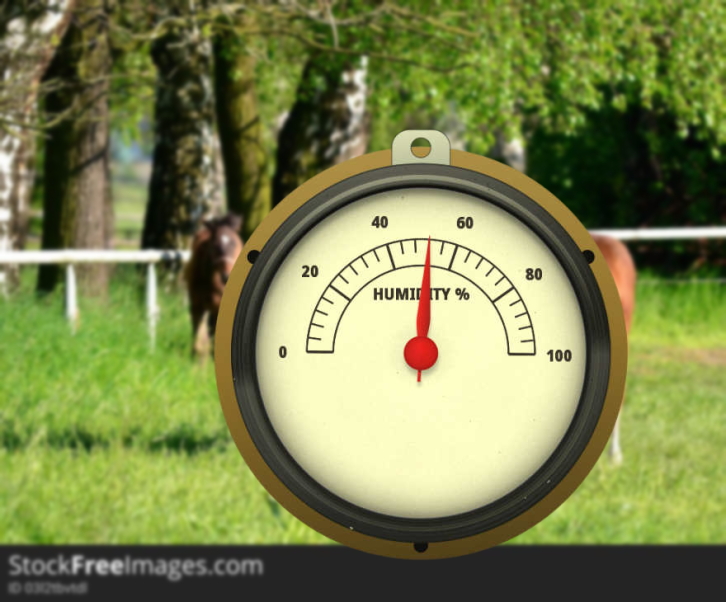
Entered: 52 %
